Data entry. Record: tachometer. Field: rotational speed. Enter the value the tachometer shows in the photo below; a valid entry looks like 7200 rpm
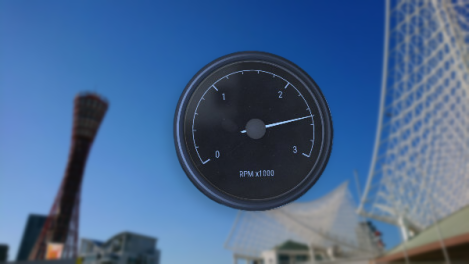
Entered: 2500 rpm
